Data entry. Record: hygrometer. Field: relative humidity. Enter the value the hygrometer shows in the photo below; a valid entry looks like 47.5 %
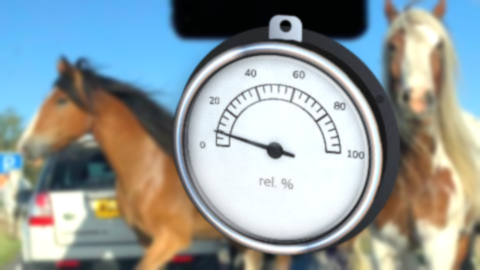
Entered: 8 %
